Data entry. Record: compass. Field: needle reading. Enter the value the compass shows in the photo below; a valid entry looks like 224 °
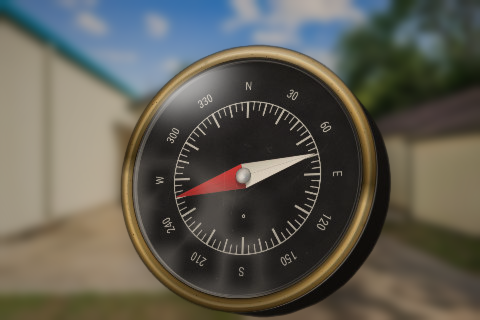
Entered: 255 °
